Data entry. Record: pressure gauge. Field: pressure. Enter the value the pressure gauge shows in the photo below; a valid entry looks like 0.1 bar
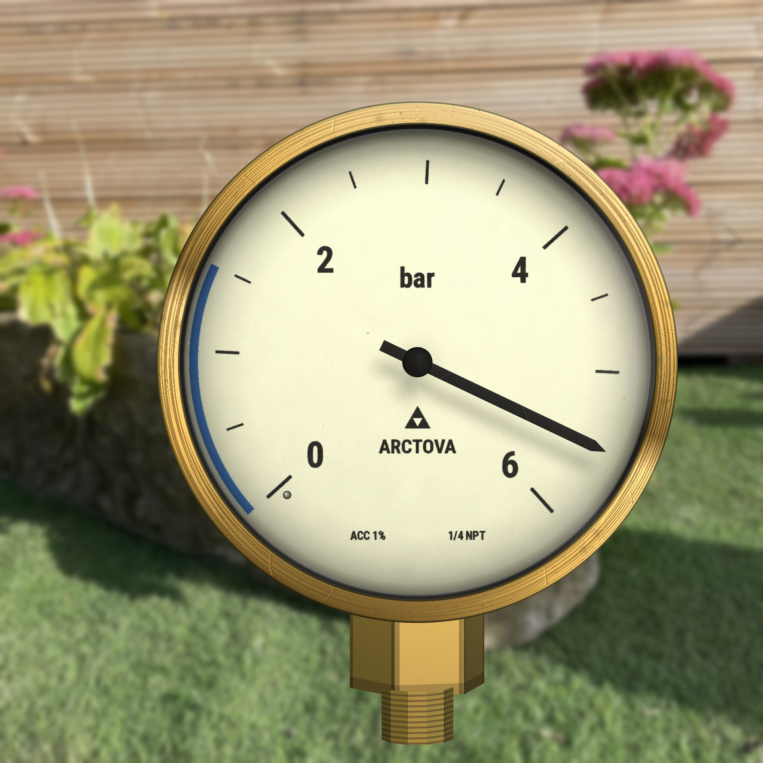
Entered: 5.5 bar
